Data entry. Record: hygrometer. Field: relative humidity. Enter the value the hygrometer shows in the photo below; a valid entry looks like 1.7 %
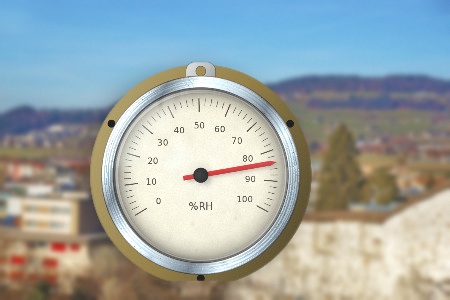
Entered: 84 %
